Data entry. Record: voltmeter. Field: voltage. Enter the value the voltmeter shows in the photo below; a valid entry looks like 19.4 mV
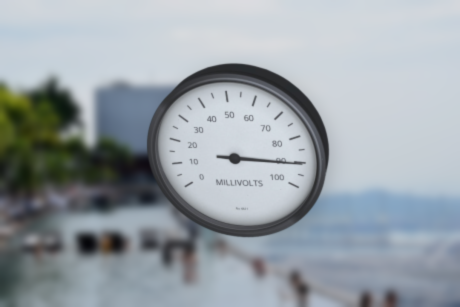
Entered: 90 mV
